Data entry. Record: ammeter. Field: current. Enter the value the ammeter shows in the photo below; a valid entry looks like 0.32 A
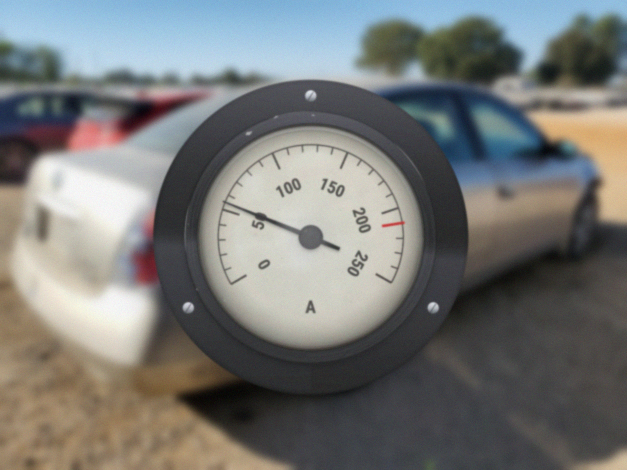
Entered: 55 A
